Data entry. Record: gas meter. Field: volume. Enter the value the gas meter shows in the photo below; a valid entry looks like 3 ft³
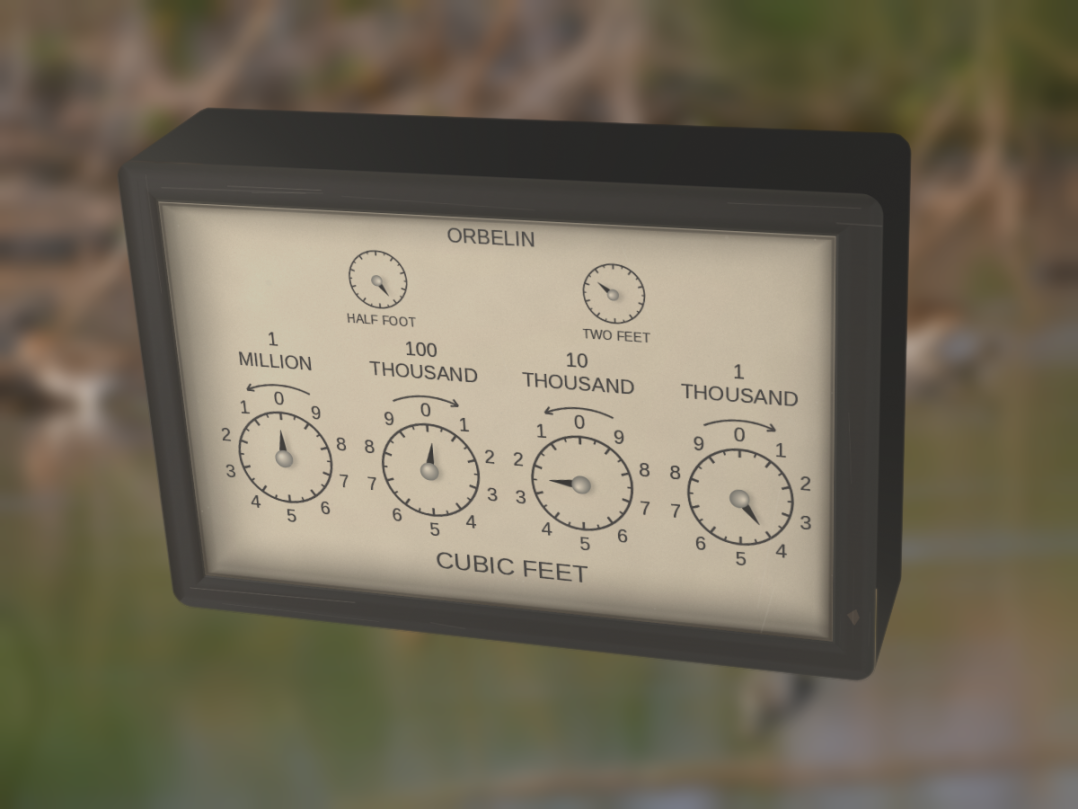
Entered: 2400 ft³
